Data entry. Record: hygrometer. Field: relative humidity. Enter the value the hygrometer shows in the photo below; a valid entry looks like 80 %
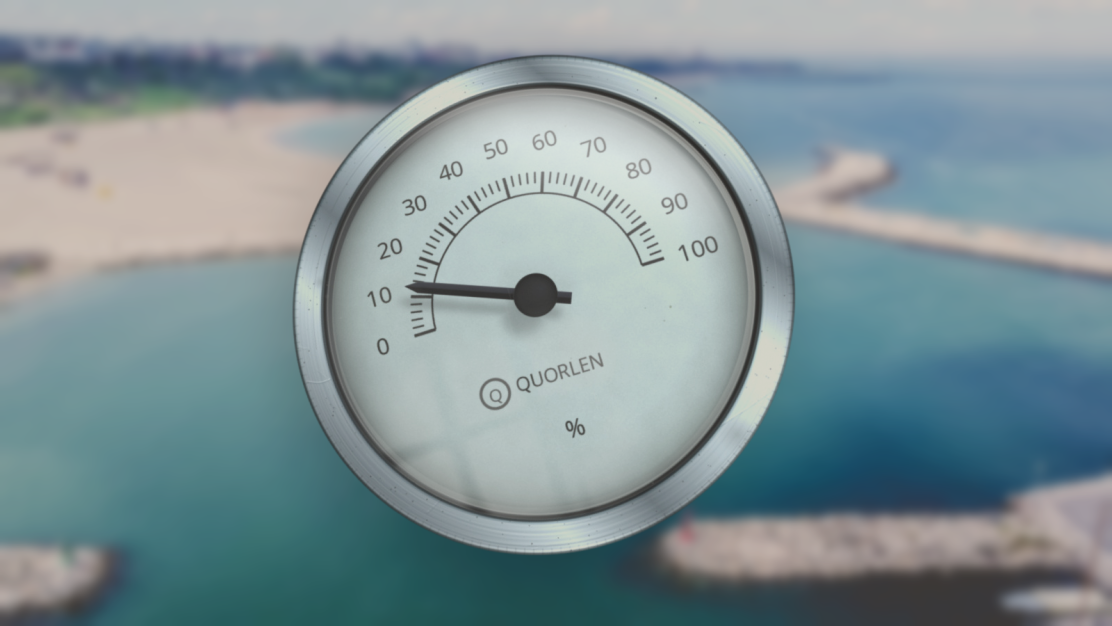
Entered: 12 %
